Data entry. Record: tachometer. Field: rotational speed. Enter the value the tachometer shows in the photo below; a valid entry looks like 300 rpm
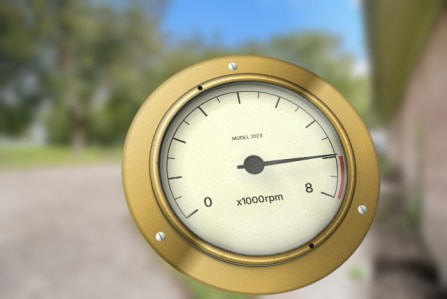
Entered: 7000 rpm
